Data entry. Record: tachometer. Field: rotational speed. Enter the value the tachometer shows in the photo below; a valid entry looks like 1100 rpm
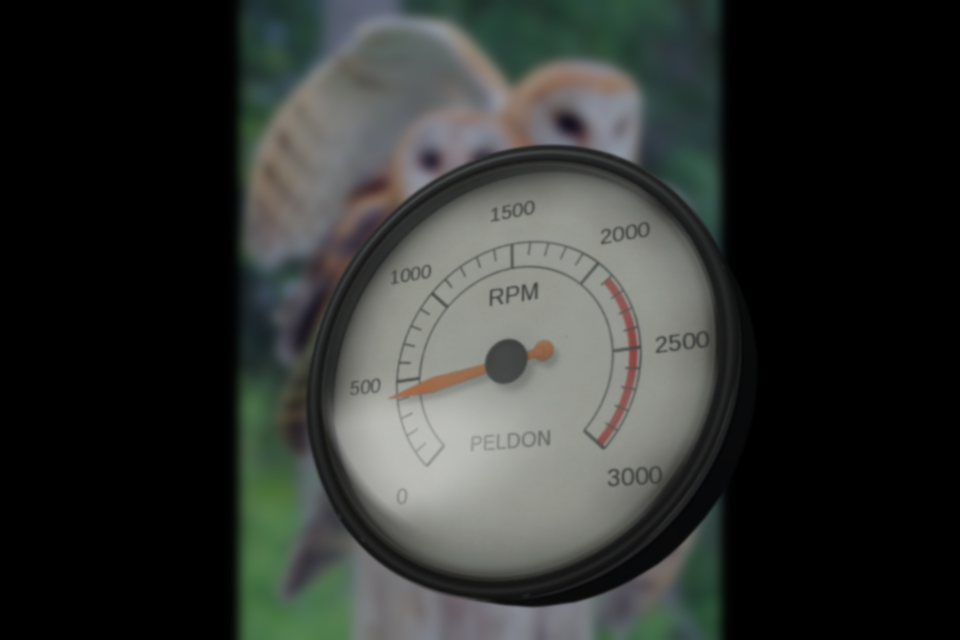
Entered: 400 rpm
